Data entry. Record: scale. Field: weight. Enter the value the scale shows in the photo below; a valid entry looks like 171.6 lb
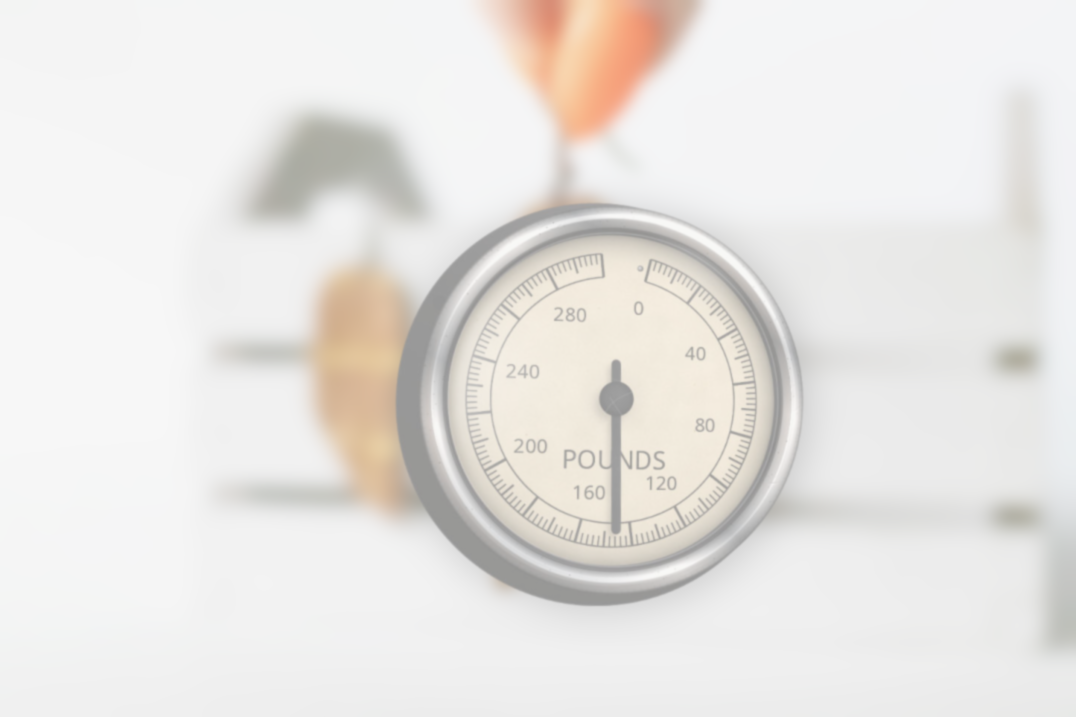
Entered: 146 lb
